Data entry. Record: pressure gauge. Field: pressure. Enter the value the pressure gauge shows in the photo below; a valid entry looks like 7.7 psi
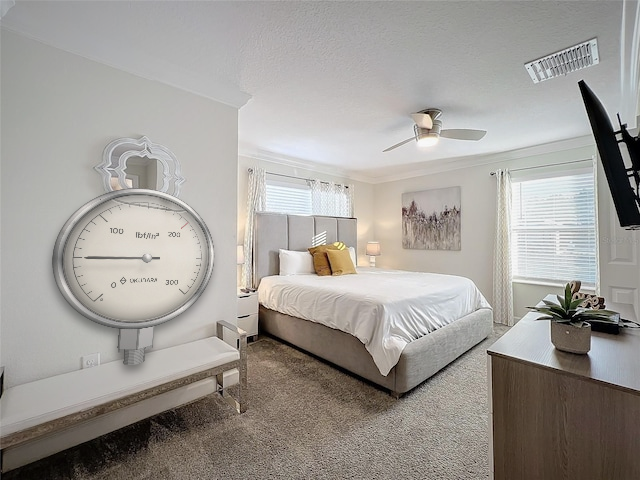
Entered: 50 psi
